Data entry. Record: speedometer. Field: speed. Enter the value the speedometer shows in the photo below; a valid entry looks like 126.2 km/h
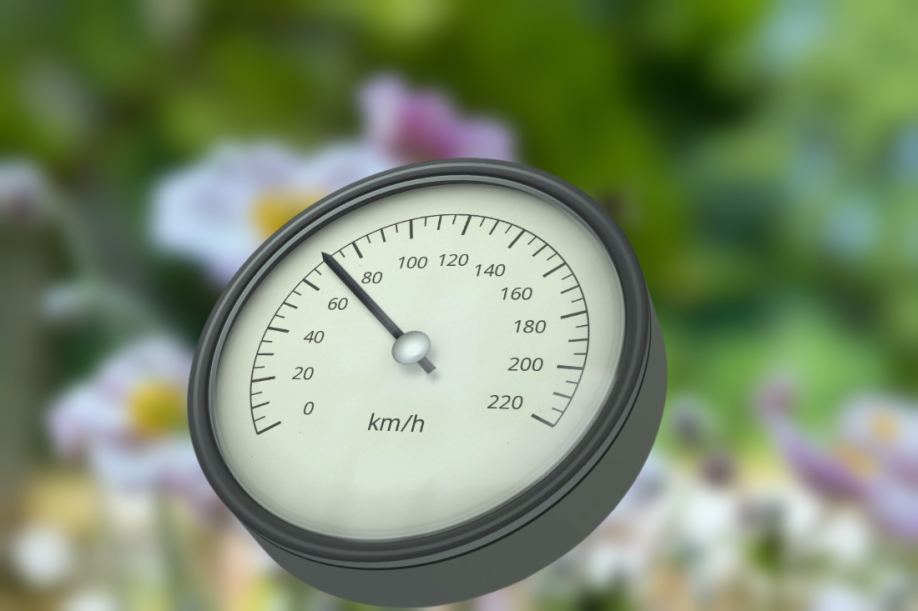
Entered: 70 km/h
